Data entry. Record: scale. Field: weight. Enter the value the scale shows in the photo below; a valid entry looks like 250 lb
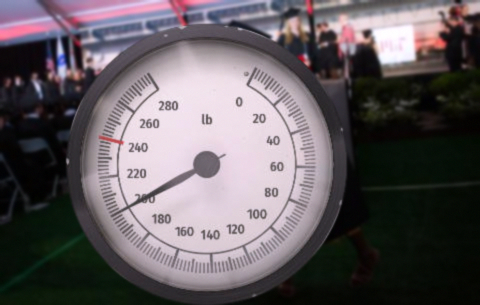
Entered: 200 lb
